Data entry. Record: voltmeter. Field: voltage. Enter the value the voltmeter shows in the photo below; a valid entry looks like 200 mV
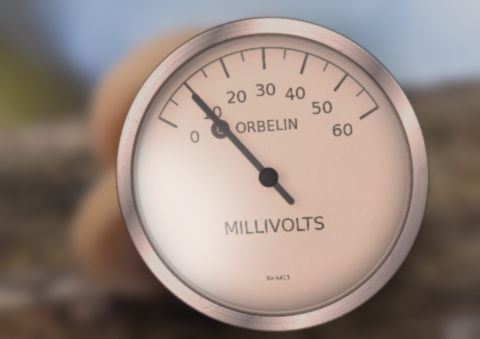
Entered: 10 mV
